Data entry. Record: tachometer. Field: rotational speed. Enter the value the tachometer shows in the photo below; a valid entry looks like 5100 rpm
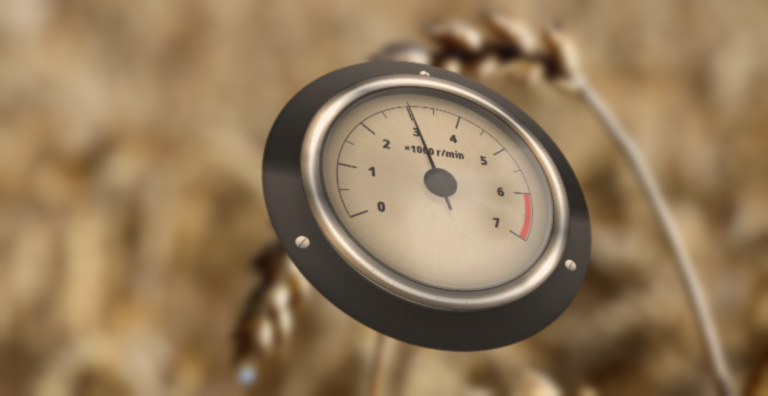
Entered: 3000 rpm
